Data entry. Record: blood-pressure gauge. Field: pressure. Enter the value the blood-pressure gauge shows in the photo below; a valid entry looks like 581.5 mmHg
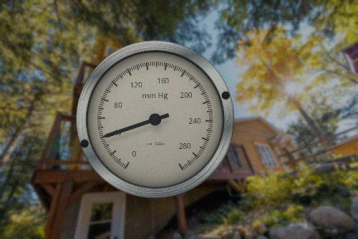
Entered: 40 mmHg
